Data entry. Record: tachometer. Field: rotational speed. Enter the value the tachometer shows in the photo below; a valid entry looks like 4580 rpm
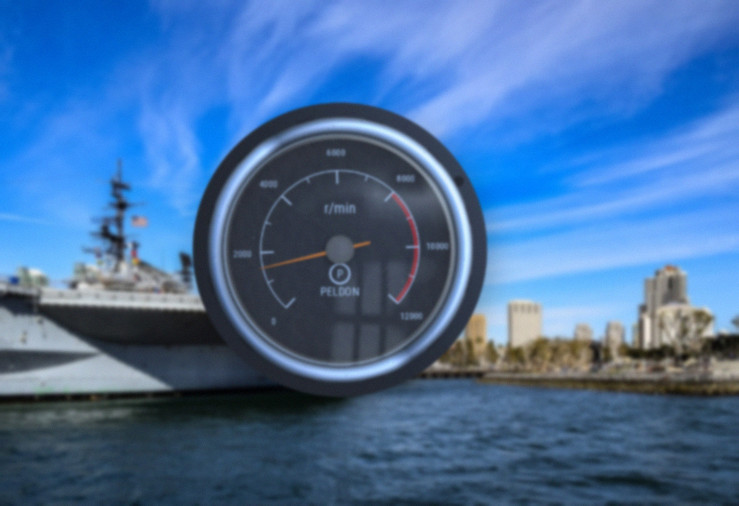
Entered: 1500 rpm
